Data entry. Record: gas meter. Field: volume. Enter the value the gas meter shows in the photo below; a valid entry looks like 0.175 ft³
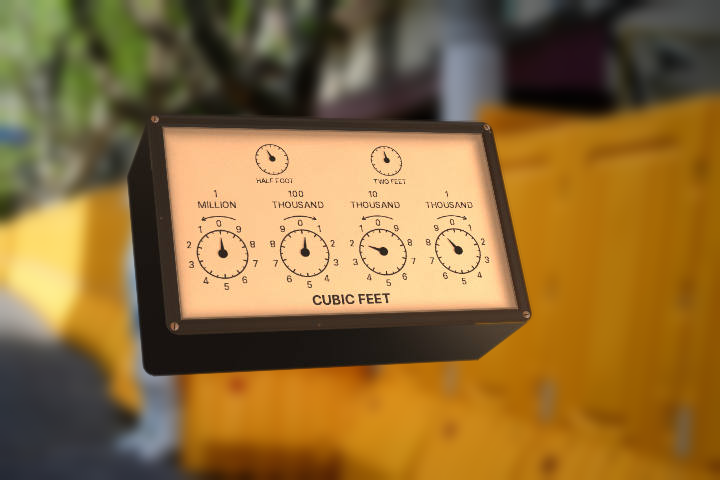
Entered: 1900 ft³
